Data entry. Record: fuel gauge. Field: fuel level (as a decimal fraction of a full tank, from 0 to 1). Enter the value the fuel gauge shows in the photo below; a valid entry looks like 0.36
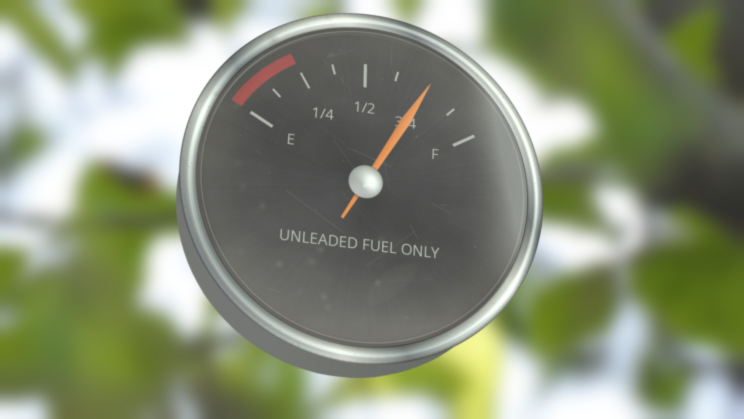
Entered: 0.75
